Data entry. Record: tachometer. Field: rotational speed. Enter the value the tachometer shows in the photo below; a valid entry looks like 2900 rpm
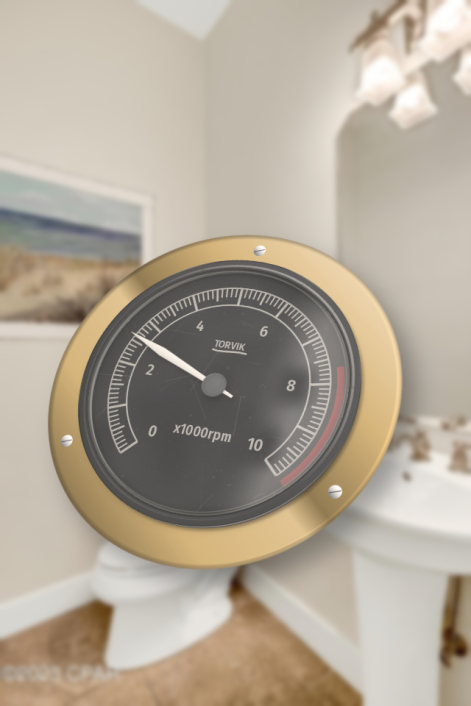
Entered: 2600 rpm
